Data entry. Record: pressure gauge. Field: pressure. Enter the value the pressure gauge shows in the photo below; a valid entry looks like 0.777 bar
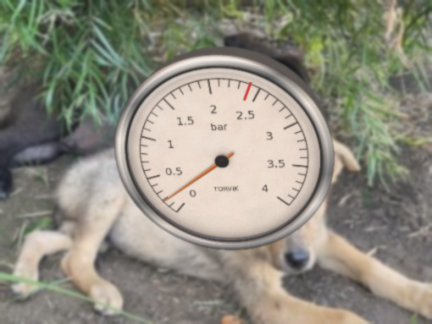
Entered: 0.2 bar
